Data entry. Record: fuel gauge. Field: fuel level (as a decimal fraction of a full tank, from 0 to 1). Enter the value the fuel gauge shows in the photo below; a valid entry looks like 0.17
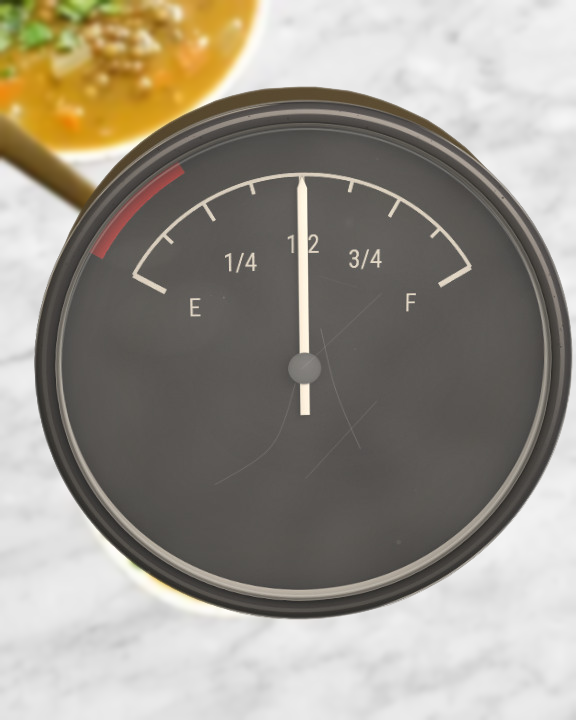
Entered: 0.5
